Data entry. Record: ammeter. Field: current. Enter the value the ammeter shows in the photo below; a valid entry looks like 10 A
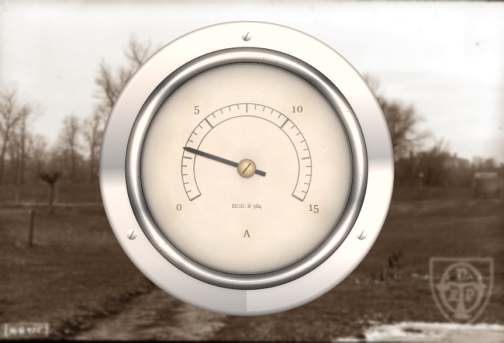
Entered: 3 A
